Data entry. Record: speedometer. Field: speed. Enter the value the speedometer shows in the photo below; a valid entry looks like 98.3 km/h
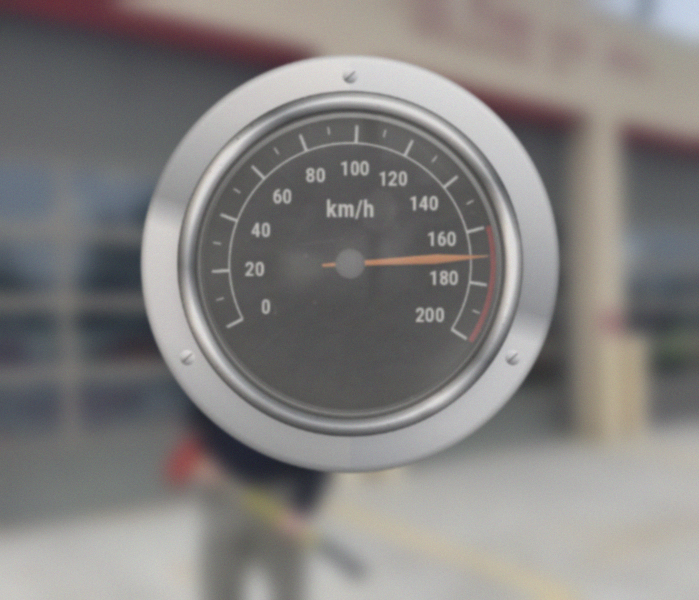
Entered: 170 km/h
